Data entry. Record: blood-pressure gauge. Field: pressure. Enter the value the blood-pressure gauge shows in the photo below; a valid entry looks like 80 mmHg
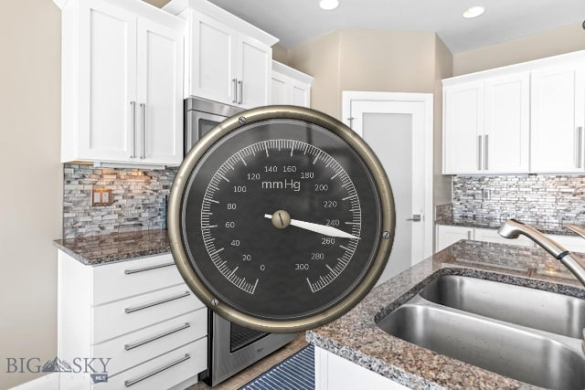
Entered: 250 mmHg
